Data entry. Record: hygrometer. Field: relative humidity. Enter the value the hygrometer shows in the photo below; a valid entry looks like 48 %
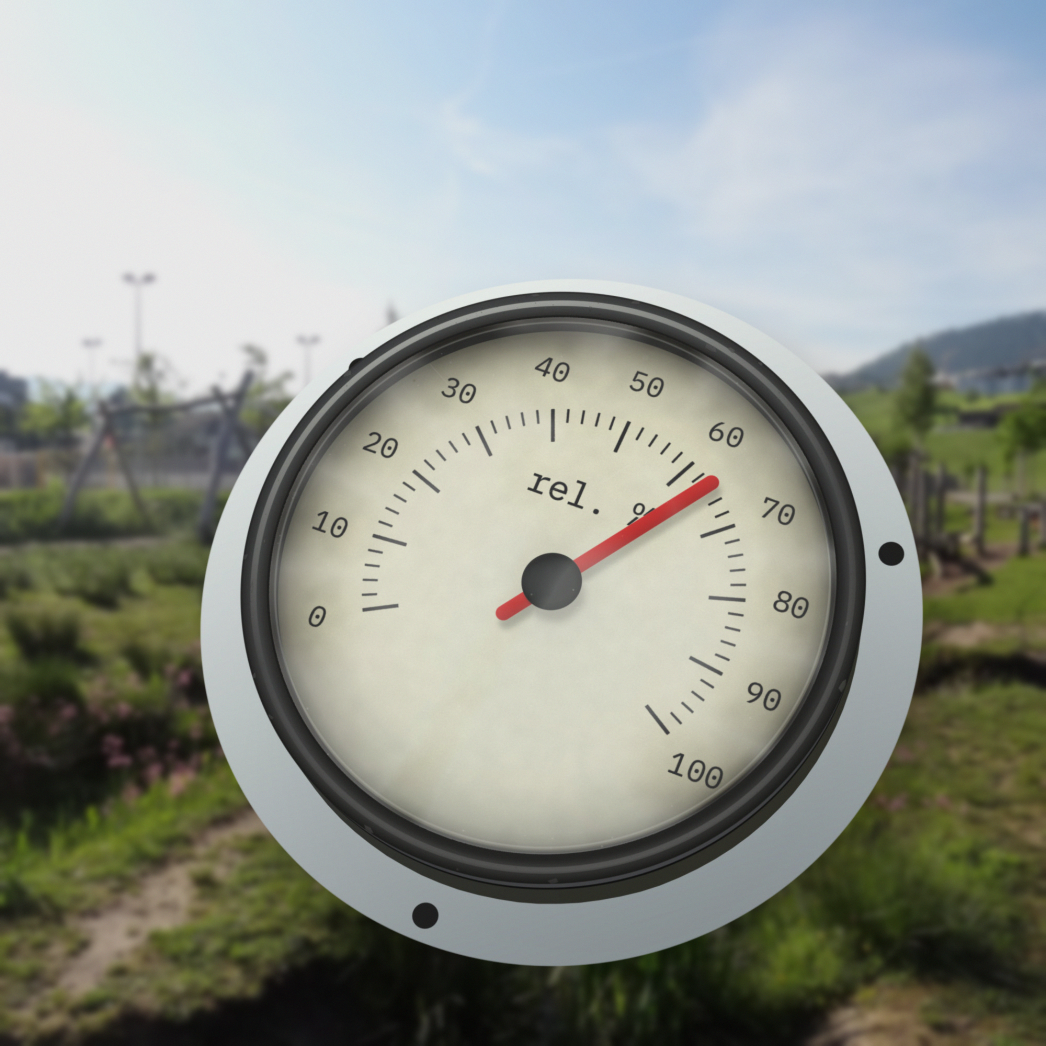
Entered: 64 %
